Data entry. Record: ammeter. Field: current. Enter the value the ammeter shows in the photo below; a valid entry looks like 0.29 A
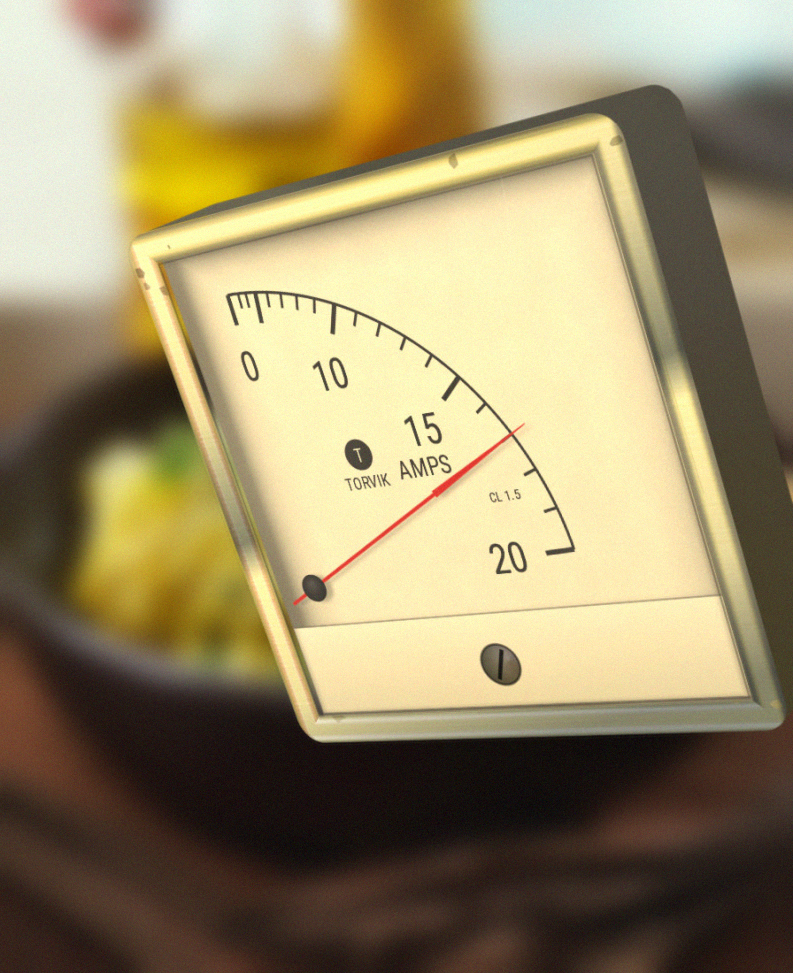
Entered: 17 A
